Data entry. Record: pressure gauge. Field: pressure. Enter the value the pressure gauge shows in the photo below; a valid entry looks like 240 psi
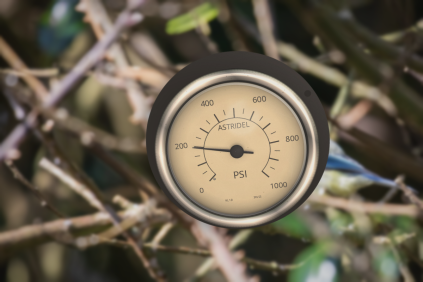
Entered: 200 psi
